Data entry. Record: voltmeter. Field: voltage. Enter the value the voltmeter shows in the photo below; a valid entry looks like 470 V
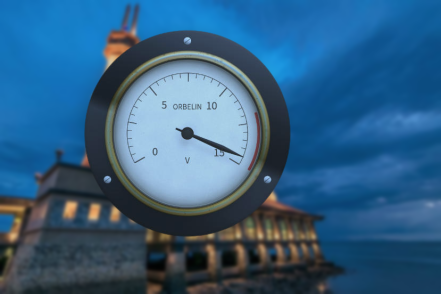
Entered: 14.5 V
